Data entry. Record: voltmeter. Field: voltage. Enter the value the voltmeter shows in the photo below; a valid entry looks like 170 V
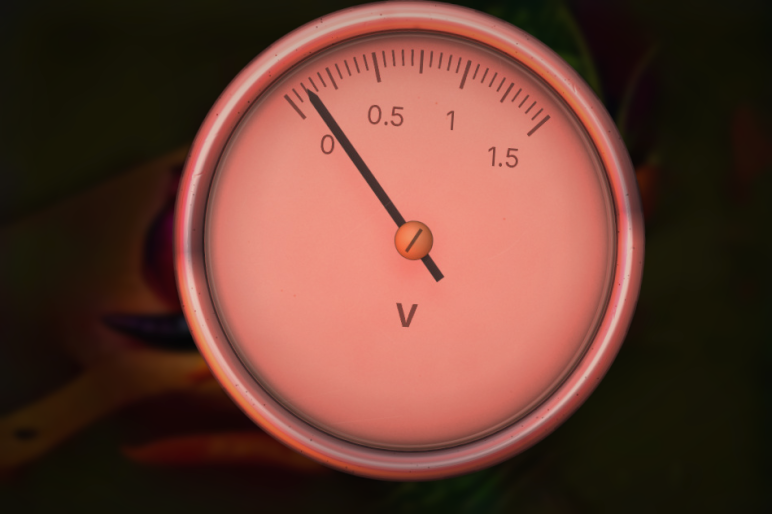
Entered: 0.1 V
